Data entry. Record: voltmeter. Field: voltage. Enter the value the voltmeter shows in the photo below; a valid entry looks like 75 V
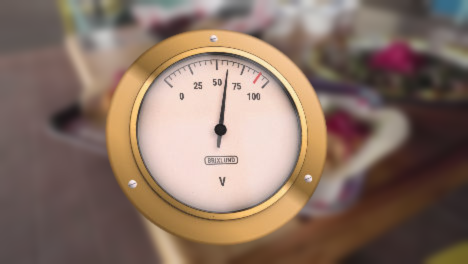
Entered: 60 V
